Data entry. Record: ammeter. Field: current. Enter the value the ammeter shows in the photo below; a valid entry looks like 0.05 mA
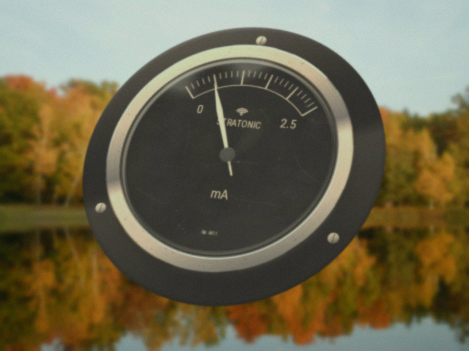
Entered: 0.5 mA
